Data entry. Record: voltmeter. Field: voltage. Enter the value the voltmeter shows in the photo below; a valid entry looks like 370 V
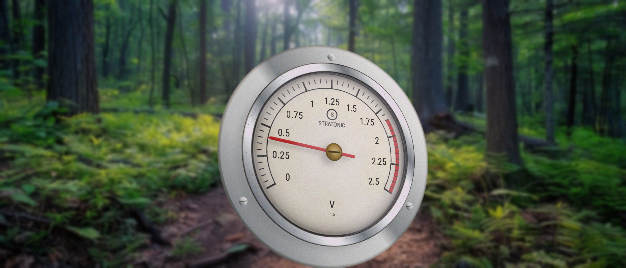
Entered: 0.4 V
